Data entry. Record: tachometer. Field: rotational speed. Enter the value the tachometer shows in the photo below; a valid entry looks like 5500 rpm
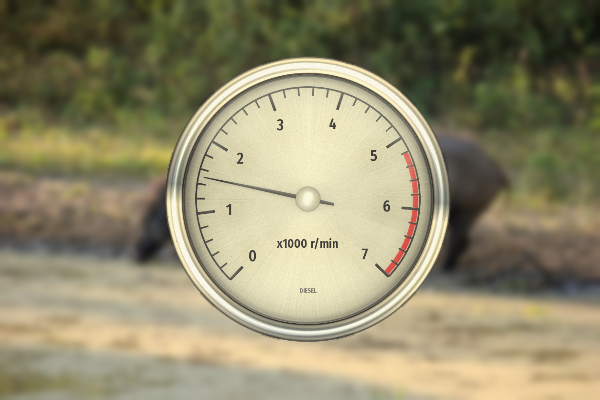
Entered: 1500 rpm
